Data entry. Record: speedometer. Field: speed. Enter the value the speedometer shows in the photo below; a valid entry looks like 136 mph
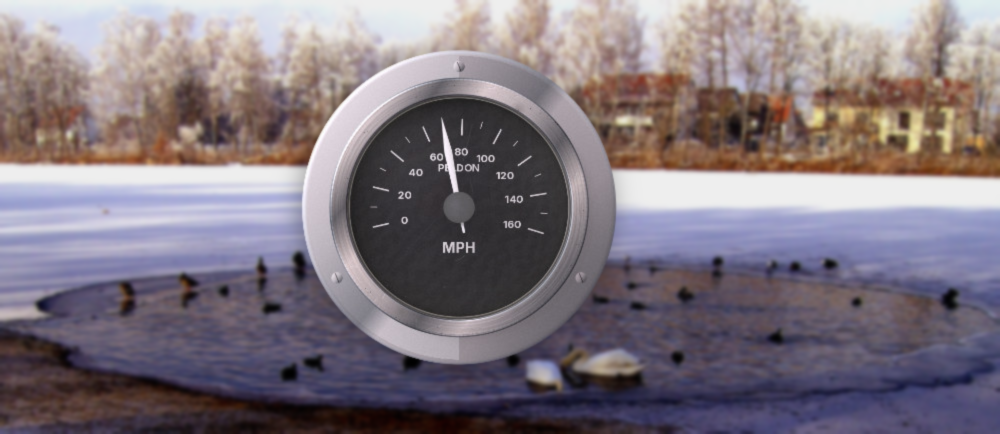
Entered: 70 mph
